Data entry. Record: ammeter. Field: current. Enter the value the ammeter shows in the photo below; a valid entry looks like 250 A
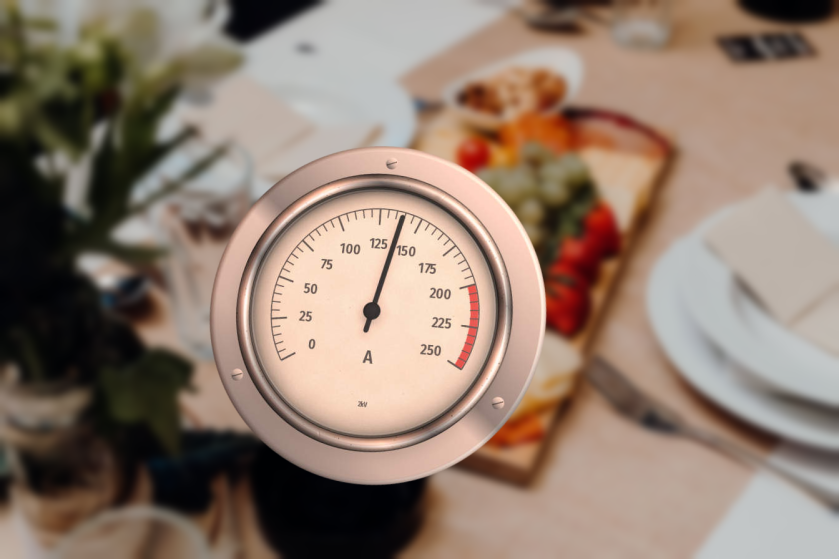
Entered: 140 A
